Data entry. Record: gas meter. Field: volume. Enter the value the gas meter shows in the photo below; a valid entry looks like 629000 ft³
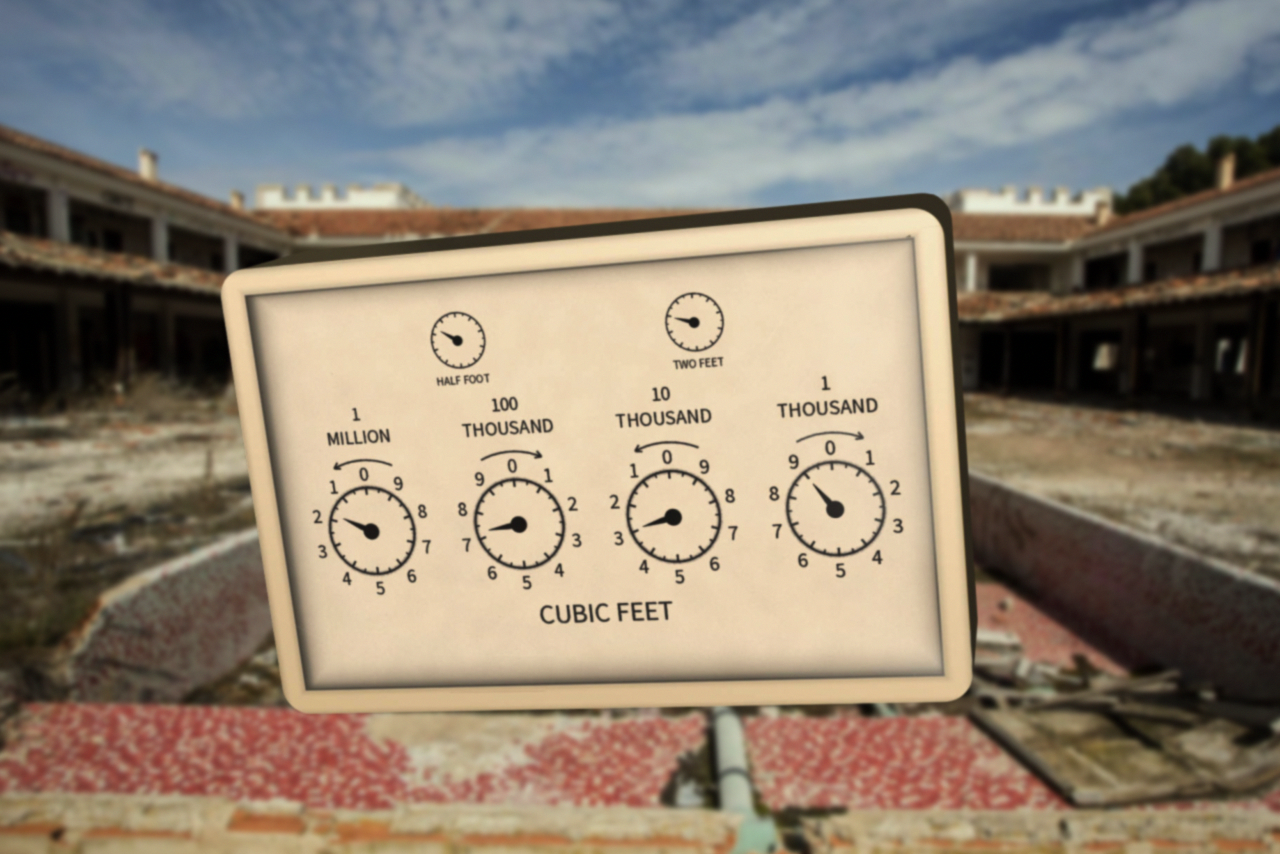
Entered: 172900 ft³
